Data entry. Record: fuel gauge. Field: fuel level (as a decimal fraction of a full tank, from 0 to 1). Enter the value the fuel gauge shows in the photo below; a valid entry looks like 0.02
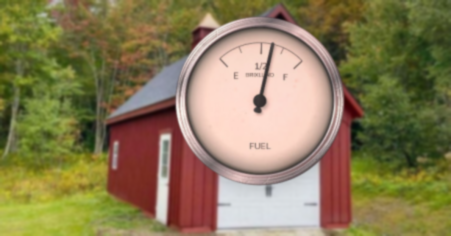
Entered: 0.625
